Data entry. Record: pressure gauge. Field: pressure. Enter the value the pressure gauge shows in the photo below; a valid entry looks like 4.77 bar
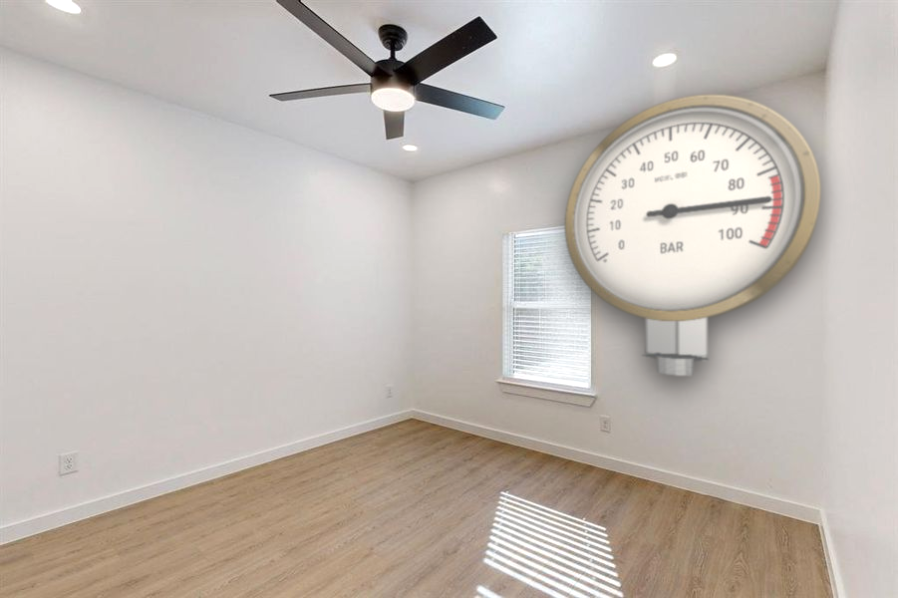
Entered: 88 bar
